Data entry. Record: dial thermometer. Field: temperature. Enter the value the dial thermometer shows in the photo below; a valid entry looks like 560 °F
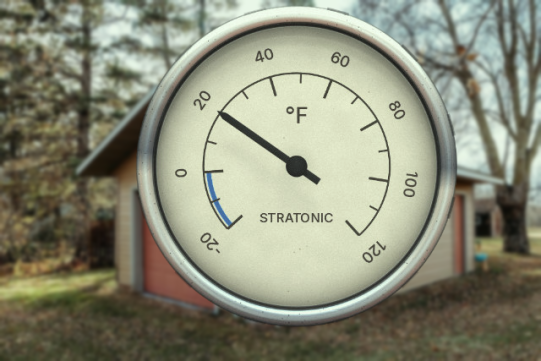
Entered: 20 °F
